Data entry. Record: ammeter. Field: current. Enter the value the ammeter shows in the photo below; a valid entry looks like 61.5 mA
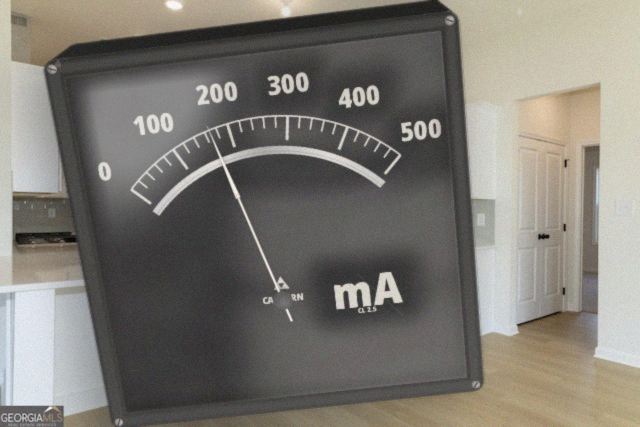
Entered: 170 mA
